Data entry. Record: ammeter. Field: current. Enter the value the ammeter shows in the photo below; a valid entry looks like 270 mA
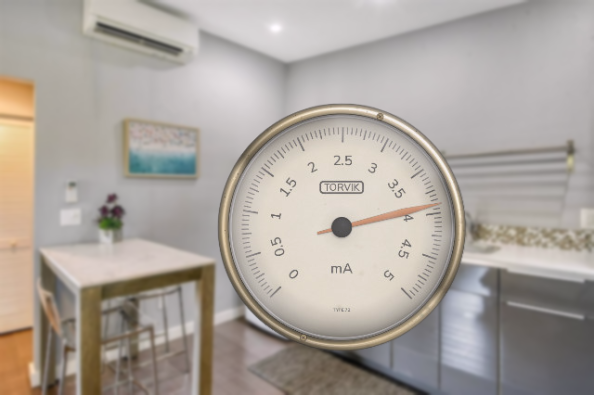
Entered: 3.9 mA
